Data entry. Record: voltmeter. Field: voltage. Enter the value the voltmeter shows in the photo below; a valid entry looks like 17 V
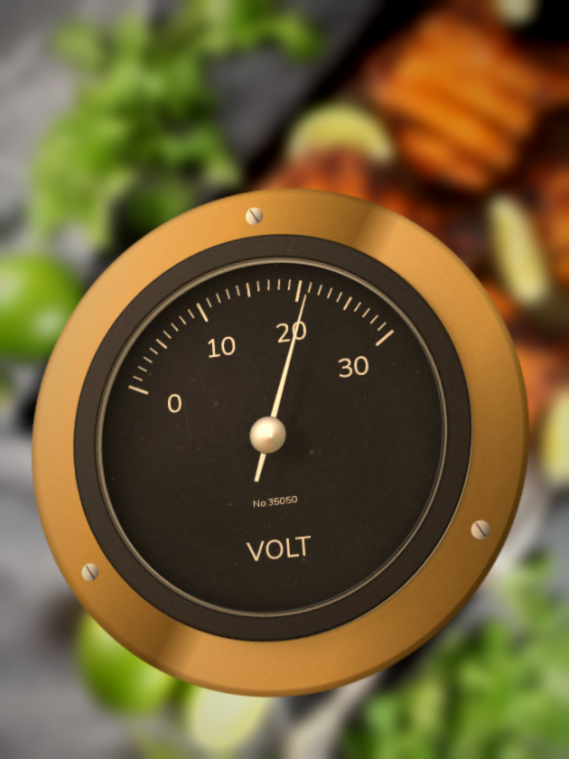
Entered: 21 V
